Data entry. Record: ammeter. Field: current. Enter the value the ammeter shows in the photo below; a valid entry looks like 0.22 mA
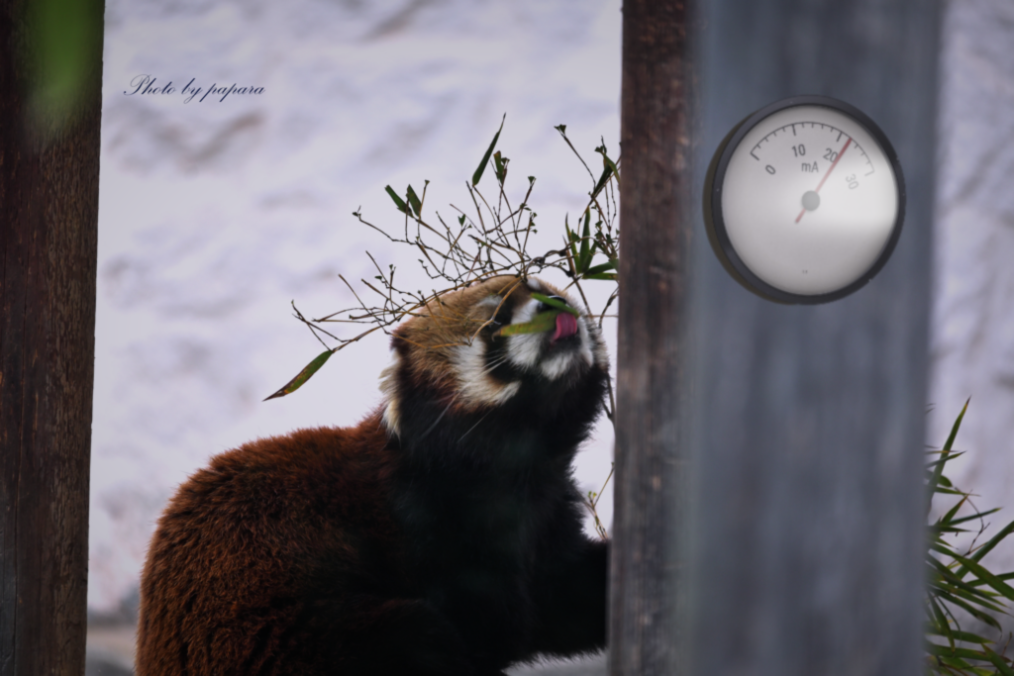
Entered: 22 mA
